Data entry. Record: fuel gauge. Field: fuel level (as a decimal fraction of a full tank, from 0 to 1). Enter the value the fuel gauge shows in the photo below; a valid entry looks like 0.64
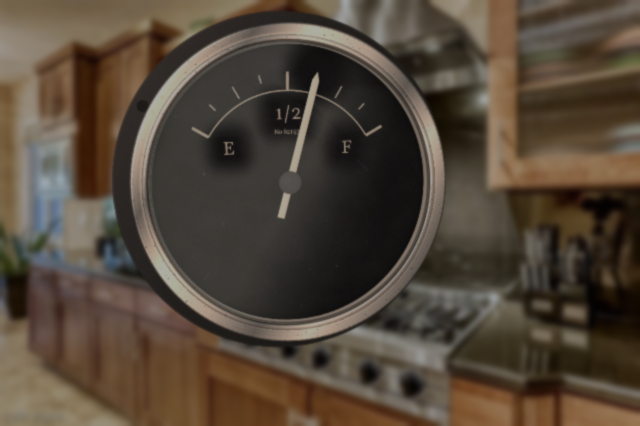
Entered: 0.625
